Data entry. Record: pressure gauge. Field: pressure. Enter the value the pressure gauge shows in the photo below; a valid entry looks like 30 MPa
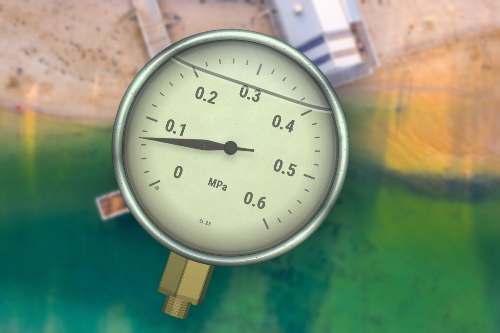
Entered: 0.07 MPa
